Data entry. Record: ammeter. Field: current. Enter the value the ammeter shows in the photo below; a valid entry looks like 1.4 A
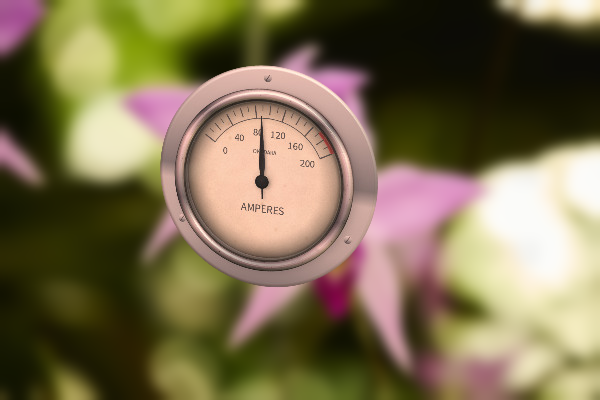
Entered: 90 A
